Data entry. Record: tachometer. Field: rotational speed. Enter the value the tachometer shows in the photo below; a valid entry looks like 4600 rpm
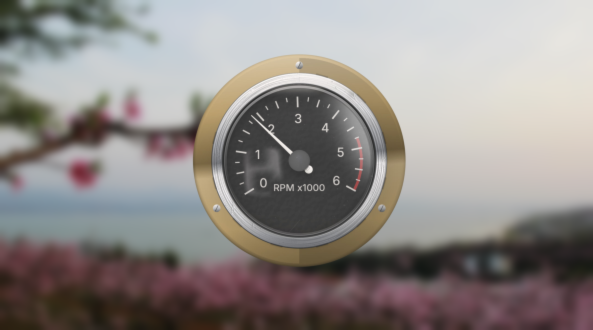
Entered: 1875 rpm
